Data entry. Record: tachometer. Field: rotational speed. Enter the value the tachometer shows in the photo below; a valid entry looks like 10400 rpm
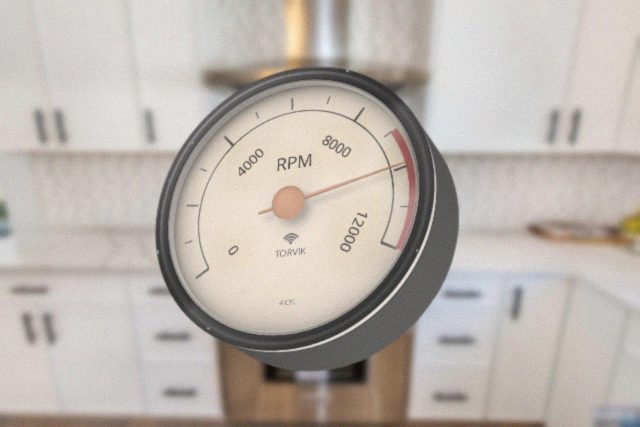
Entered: 10000 rpm
